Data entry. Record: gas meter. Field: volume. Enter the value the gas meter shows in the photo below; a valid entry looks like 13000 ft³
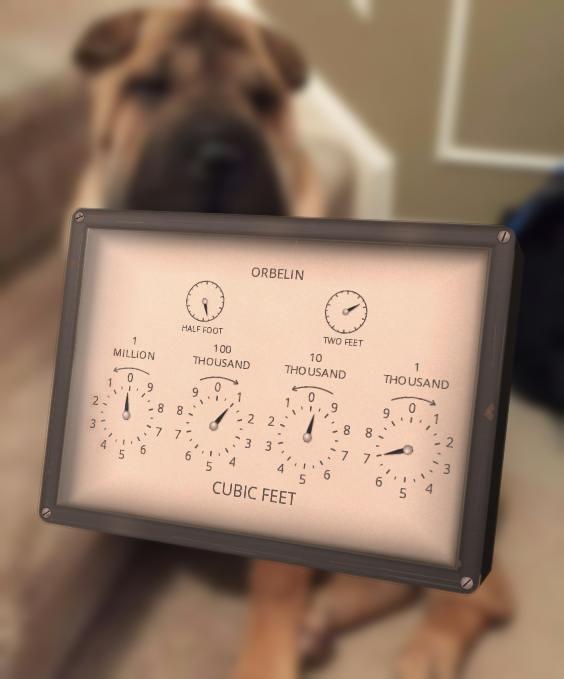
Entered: 9700 ft³
